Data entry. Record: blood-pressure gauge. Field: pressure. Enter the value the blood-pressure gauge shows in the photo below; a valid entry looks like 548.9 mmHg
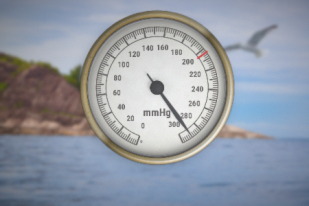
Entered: 290 mmHg
